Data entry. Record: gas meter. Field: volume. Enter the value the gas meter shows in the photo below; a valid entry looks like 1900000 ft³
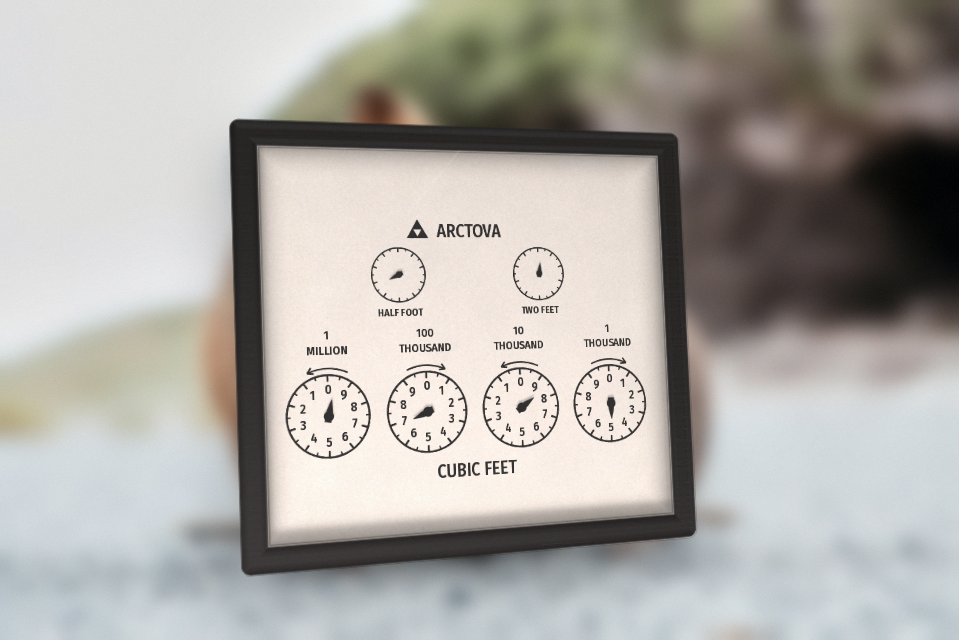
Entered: 968500 ft³
